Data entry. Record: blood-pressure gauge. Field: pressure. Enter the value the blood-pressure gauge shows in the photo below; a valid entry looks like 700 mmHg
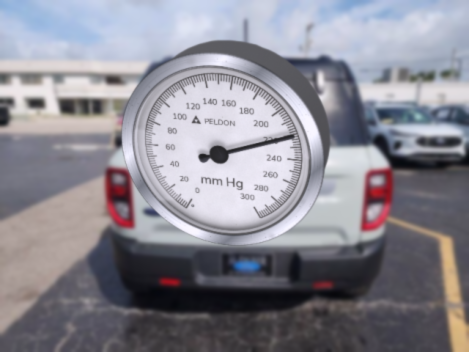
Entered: 220 mmHg
